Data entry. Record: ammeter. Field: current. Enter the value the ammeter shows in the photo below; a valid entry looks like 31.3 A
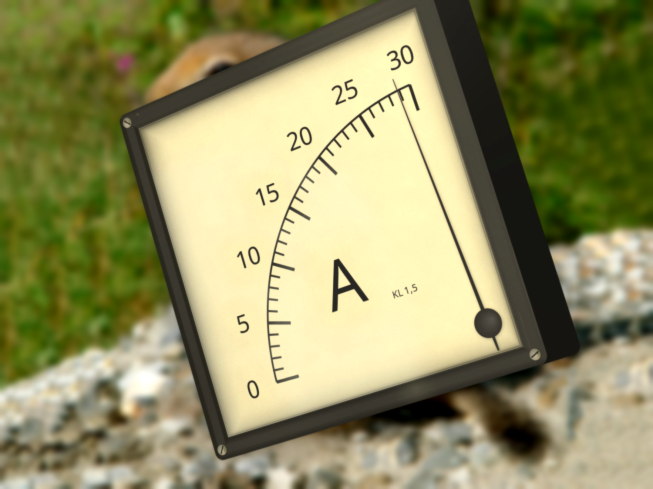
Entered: 29 A
